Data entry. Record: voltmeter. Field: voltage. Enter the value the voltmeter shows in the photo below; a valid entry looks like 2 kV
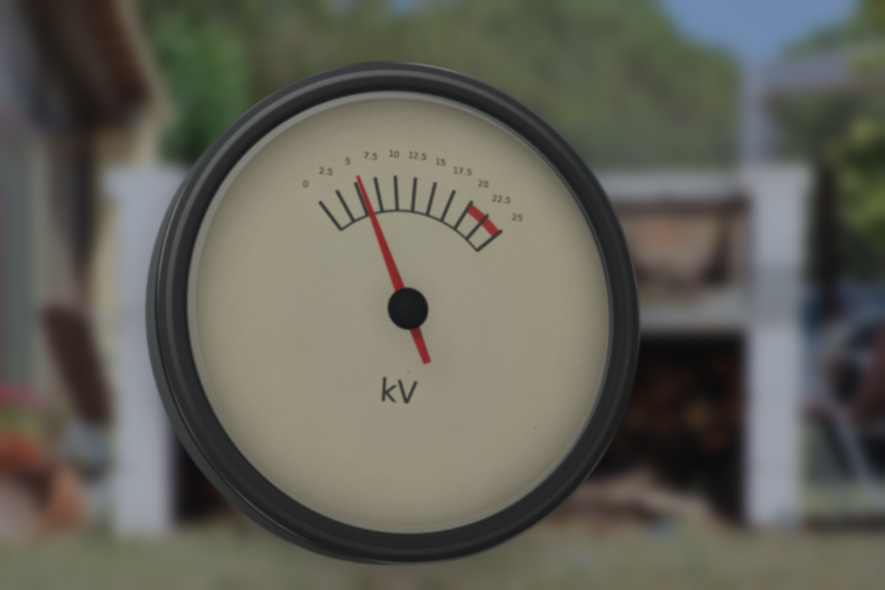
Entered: 5 kV
